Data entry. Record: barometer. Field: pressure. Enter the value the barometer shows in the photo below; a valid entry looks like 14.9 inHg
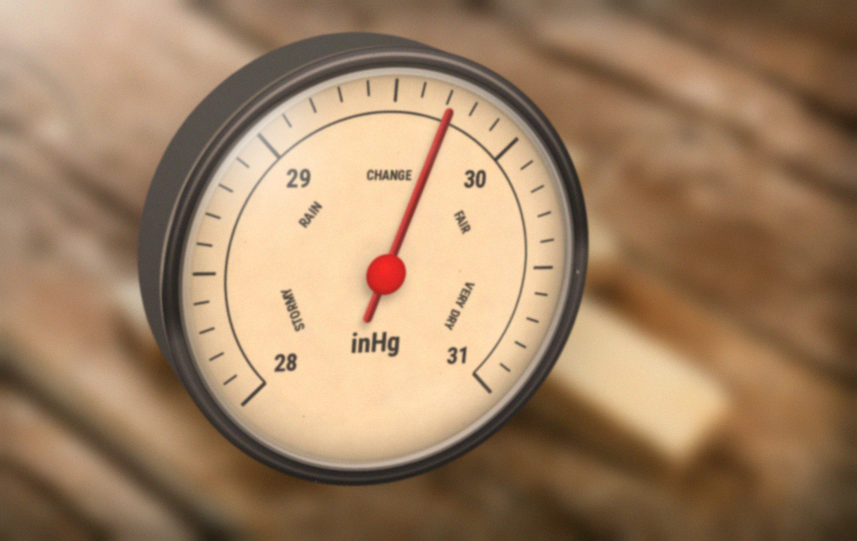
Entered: 29.7 inHg
